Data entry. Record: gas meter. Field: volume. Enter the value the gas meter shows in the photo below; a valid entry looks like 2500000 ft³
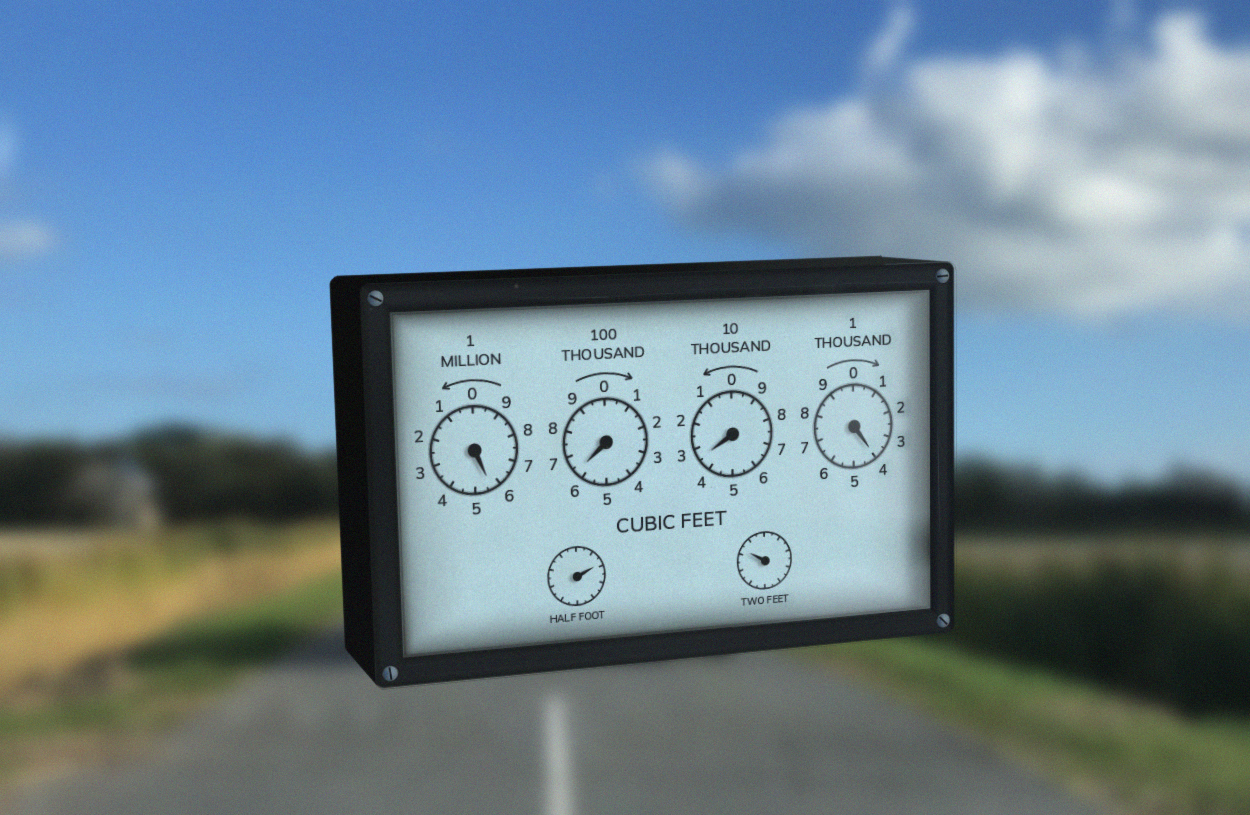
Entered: 563400 ft³
